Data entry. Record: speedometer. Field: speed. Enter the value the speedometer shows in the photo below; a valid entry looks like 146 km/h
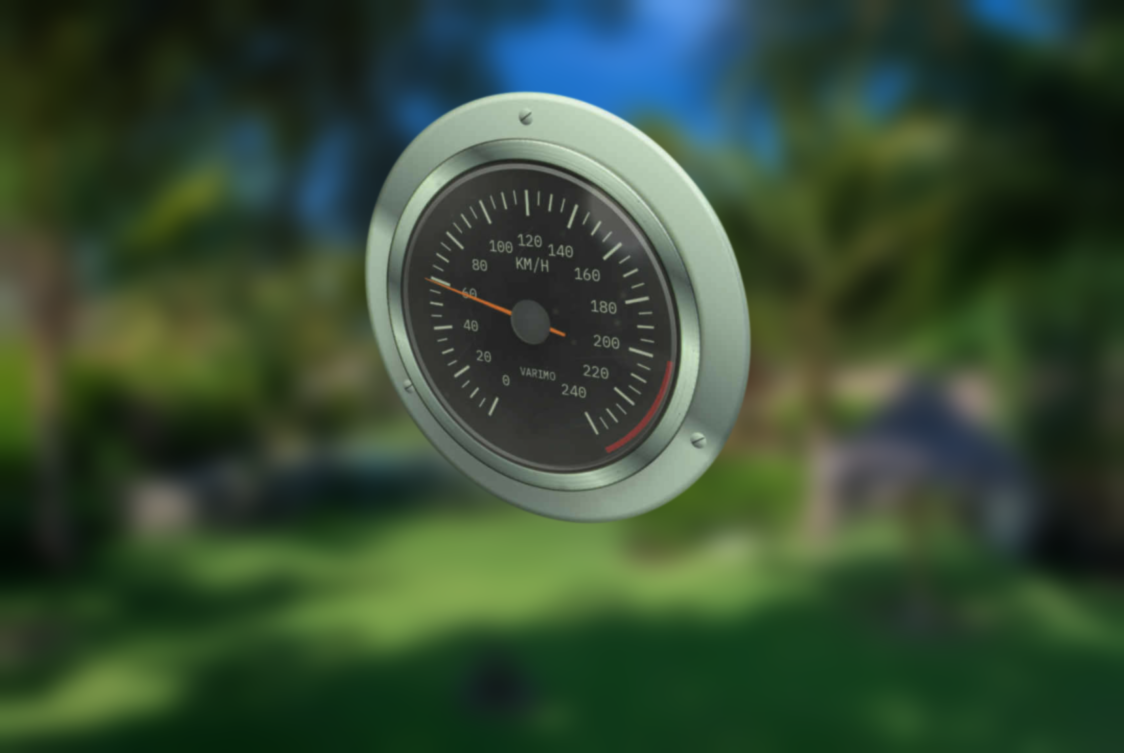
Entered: 60 km/h
